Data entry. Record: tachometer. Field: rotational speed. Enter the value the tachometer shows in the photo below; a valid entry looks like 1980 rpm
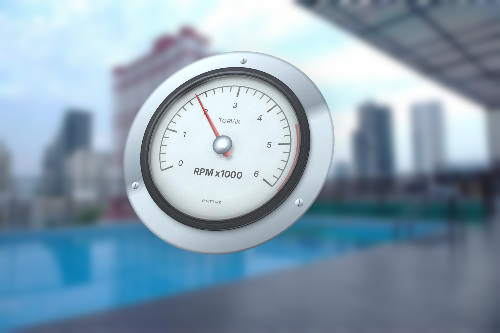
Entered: 2000 rpm
